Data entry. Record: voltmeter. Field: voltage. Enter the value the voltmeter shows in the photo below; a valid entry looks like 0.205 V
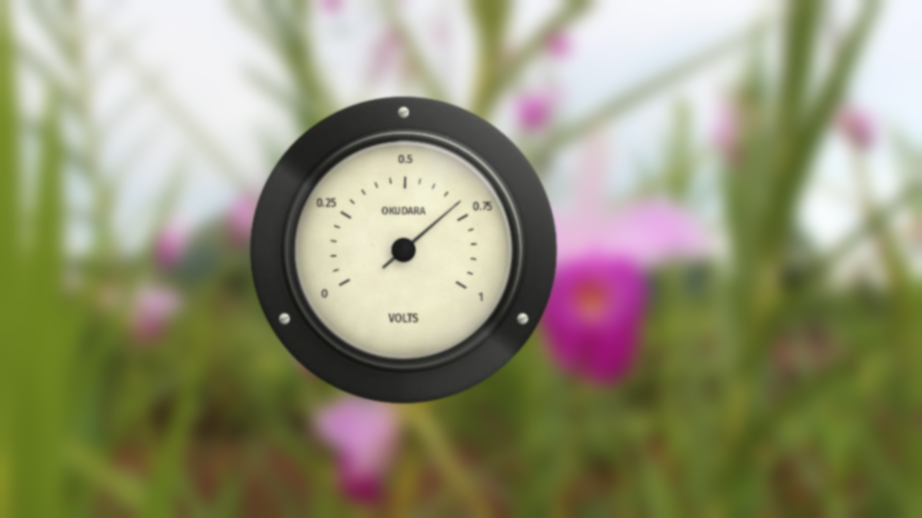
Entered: 0.7 V
